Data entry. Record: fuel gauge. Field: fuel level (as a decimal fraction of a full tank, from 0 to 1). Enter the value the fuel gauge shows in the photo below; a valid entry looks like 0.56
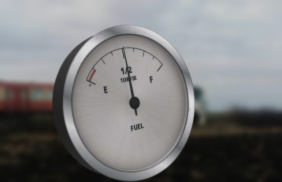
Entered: 0.5
